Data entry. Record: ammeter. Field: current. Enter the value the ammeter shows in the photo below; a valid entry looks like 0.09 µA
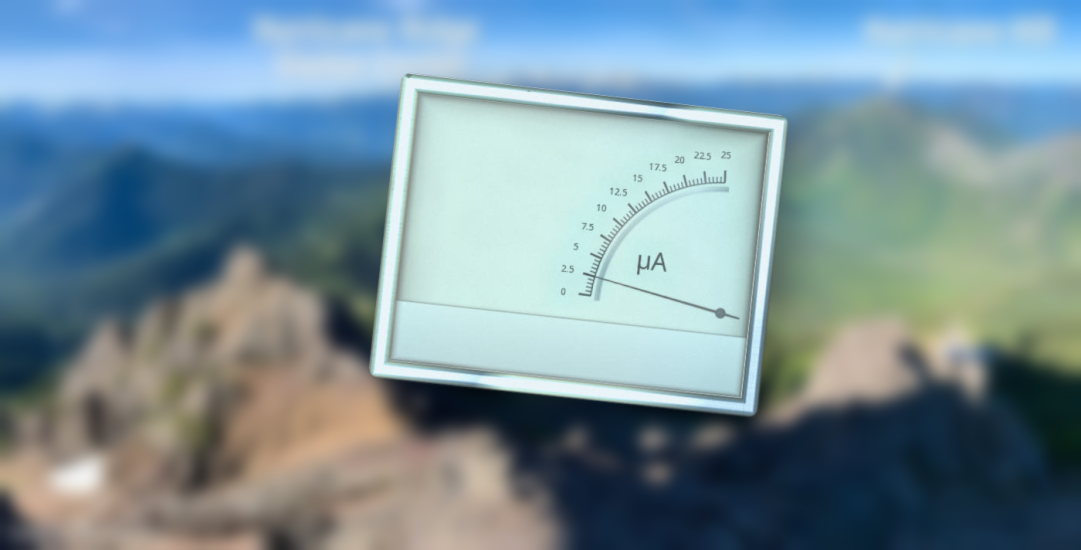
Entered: 2.5 µA
